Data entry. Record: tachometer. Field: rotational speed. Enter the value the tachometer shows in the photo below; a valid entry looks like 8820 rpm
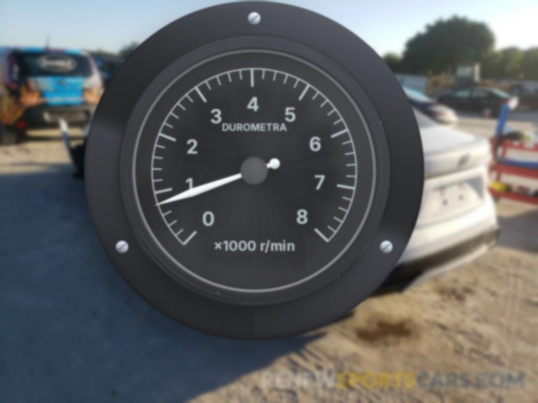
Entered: 800 rpm
